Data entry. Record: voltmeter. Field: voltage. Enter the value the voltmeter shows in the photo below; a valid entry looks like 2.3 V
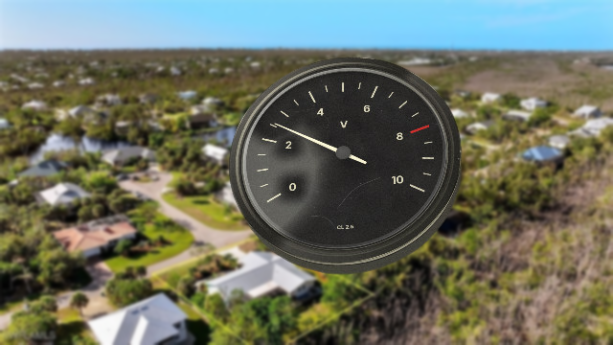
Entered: 2.5 V
